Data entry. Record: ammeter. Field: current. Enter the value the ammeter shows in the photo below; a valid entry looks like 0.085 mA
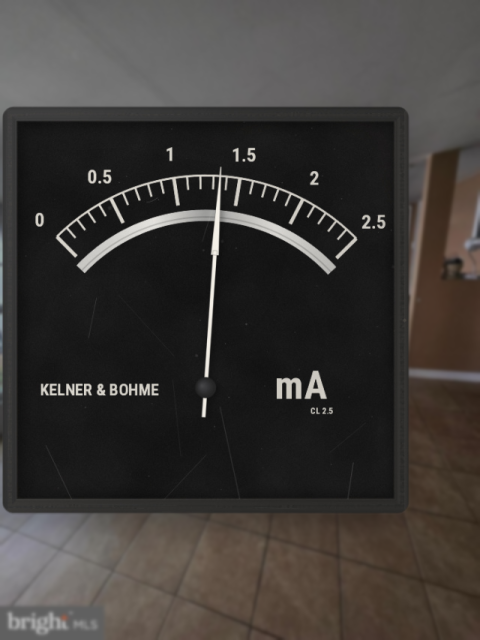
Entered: 1.35 mA
